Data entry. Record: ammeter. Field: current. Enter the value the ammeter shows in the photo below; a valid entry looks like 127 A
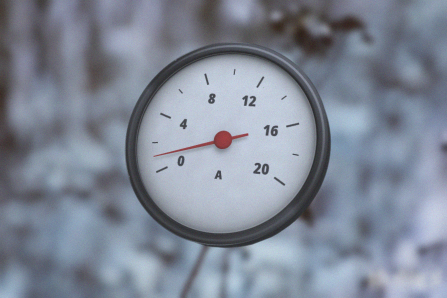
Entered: 1 A
